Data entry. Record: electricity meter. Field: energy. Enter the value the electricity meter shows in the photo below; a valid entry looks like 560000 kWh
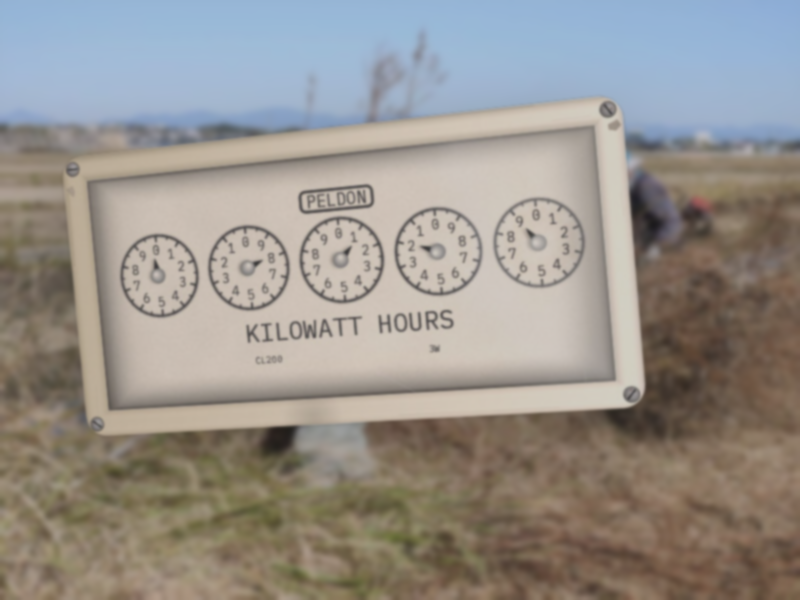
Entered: 98119 kWh
